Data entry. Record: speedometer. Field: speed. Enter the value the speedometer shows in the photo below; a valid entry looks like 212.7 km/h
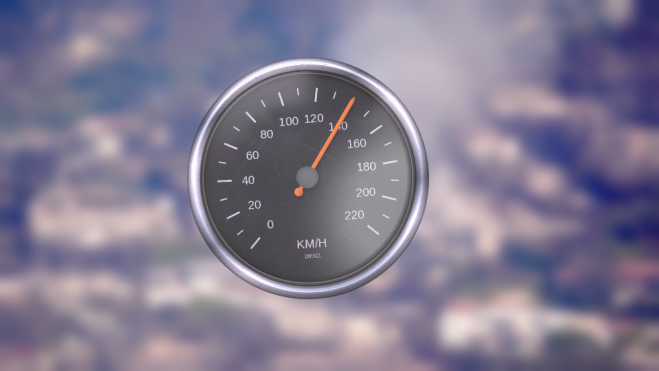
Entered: 140 km/h
